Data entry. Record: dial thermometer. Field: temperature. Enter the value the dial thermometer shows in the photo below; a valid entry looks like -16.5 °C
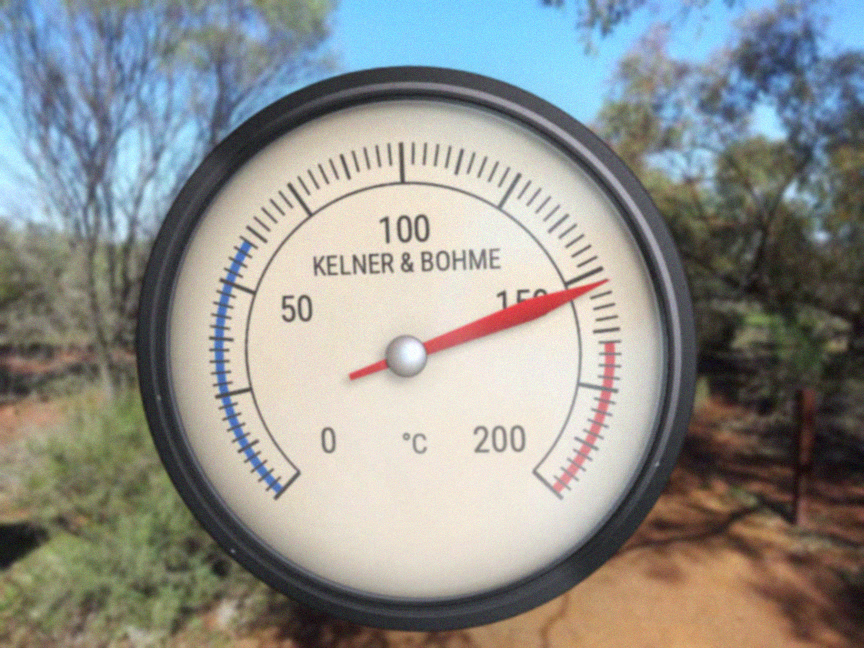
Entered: 152.5 °C
